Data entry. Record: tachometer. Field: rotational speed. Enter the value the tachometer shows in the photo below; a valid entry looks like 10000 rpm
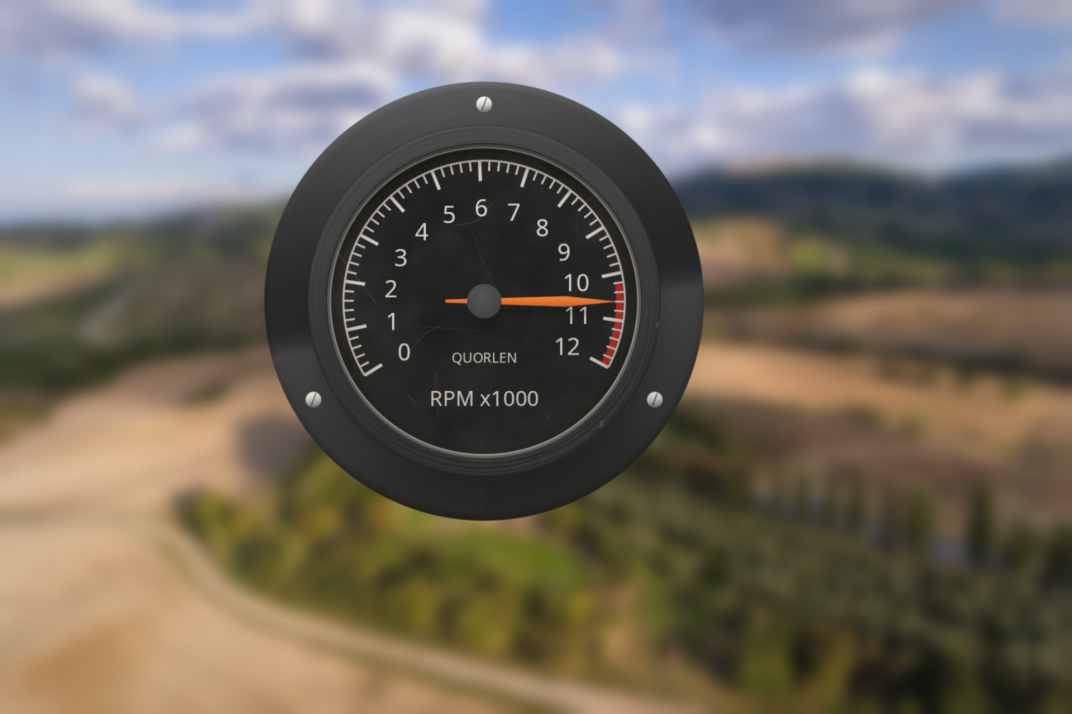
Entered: 10600 rpm
